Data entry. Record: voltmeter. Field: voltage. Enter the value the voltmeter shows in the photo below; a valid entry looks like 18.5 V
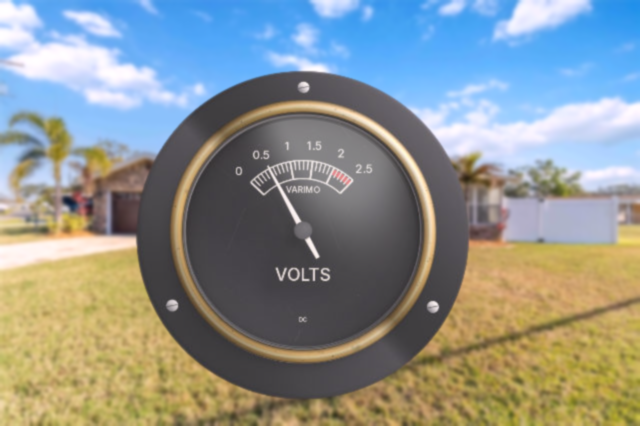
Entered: 0.5 V
